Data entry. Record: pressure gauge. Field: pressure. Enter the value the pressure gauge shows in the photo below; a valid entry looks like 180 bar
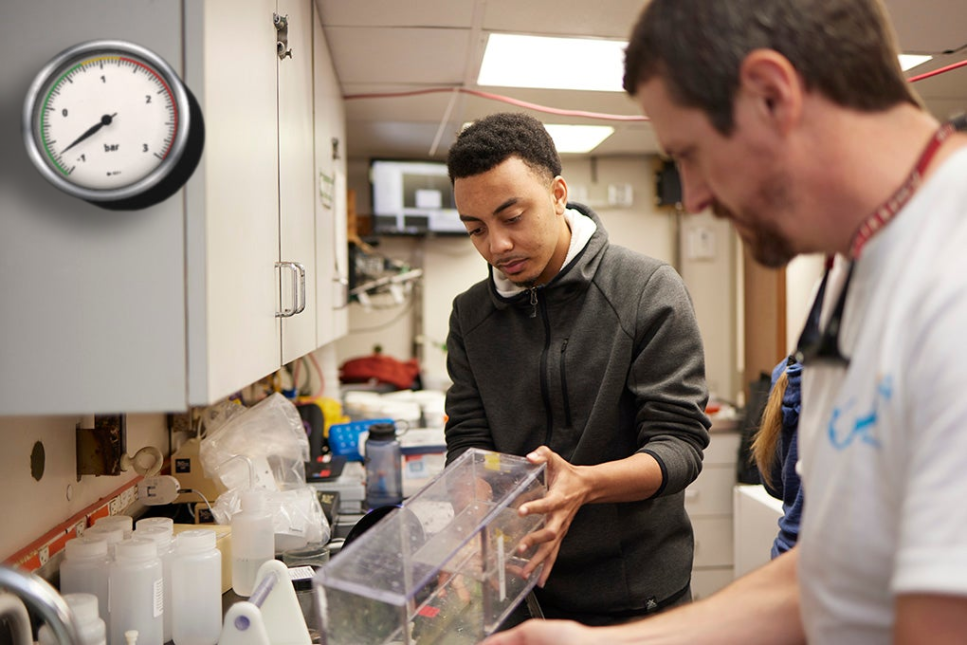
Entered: -0.75 bar
